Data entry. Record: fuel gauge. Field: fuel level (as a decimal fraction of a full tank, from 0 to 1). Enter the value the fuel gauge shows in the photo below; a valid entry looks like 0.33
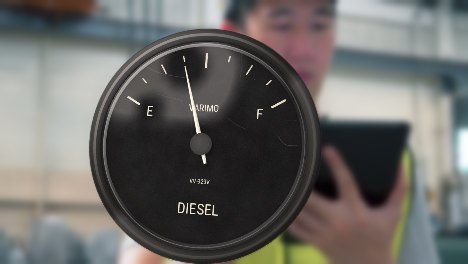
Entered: 0.375
